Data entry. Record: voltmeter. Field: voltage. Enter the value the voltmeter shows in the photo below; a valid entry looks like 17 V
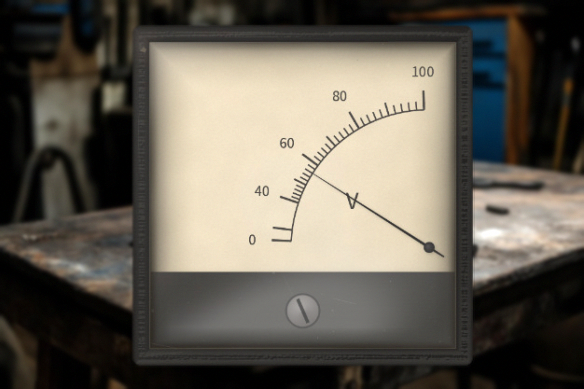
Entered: 56 V
